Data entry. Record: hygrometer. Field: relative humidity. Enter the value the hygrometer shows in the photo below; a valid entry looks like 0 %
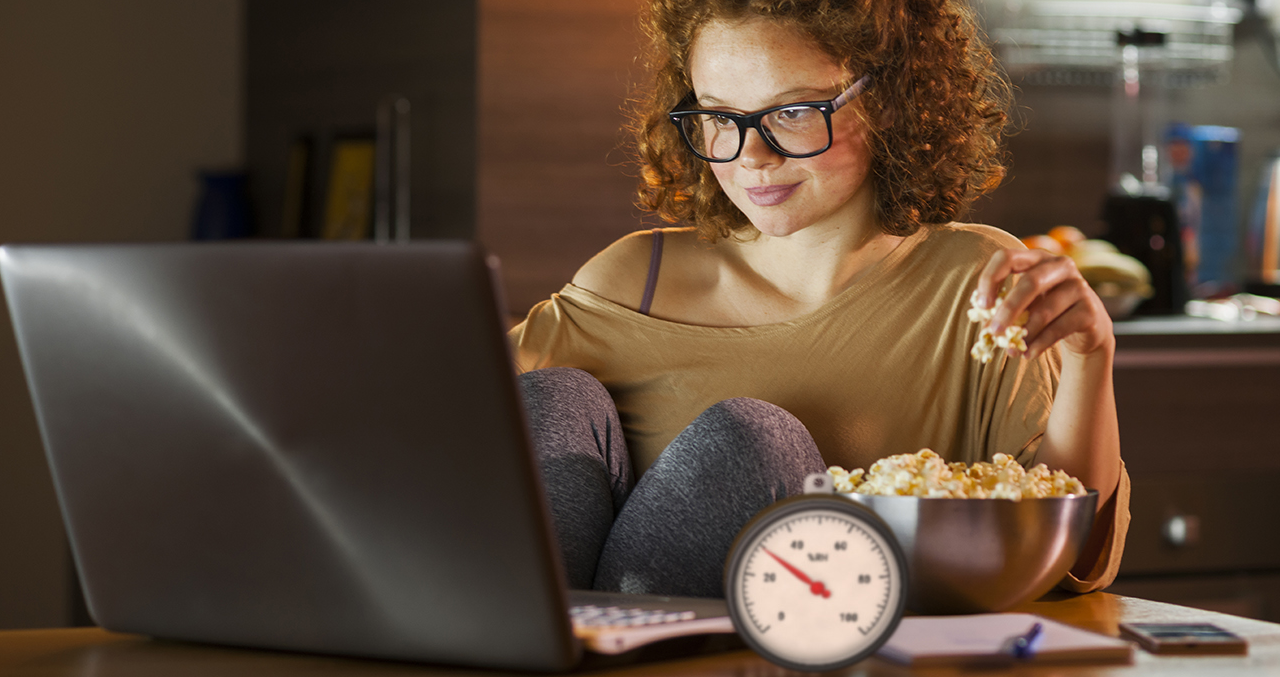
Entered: 30 %
